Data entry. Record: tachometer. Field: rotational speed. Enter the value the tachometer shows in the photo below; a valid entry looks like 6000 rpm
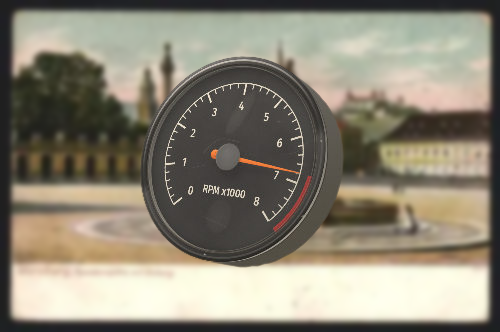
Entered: 6800 rpm
